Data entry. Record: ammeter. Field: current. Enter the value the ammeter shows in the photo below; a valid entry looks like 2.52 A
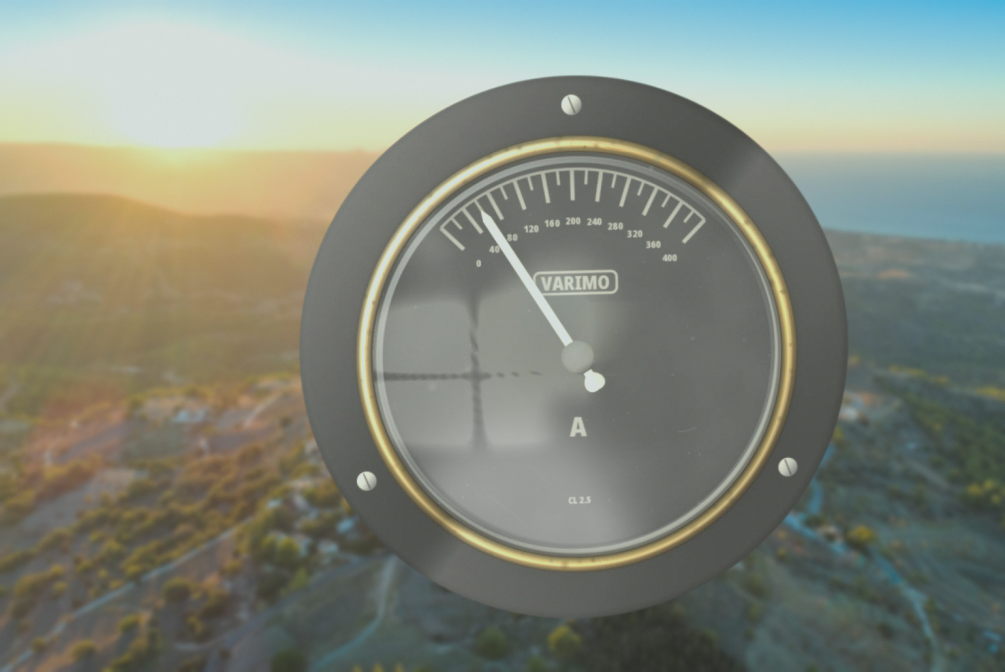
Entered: 60 A
